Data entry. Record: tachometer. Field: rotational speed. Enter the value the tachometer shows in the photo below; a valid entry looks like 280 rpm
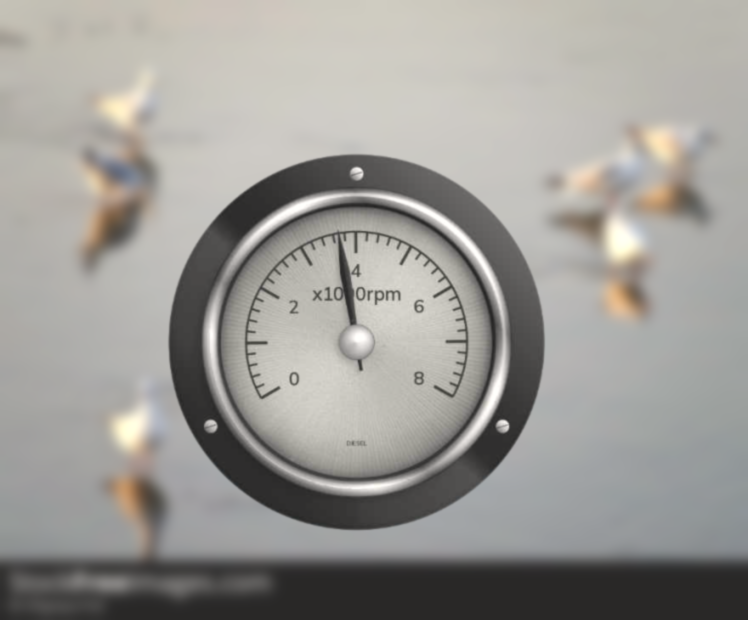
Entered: 3700 rpm
